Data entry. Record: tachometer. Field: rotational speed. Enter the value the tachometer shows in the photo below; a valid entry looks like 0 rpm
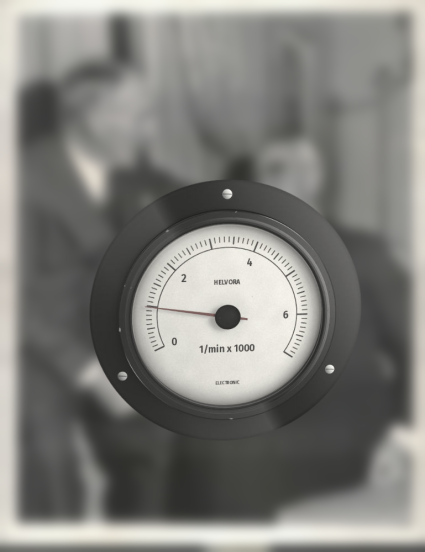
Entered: 1000 rpm
